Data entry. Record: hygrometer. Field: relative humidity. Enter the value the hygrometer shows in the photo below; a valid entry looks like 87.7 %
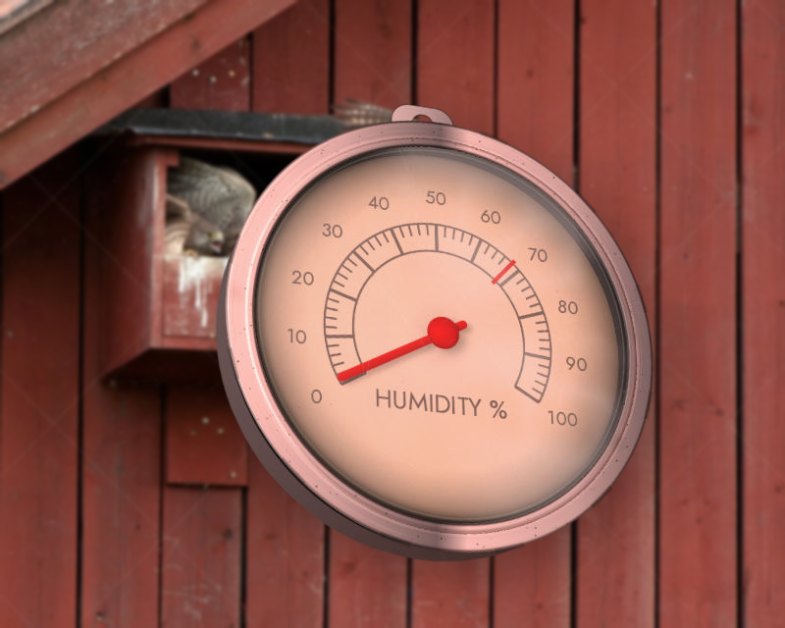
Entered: 1 %
